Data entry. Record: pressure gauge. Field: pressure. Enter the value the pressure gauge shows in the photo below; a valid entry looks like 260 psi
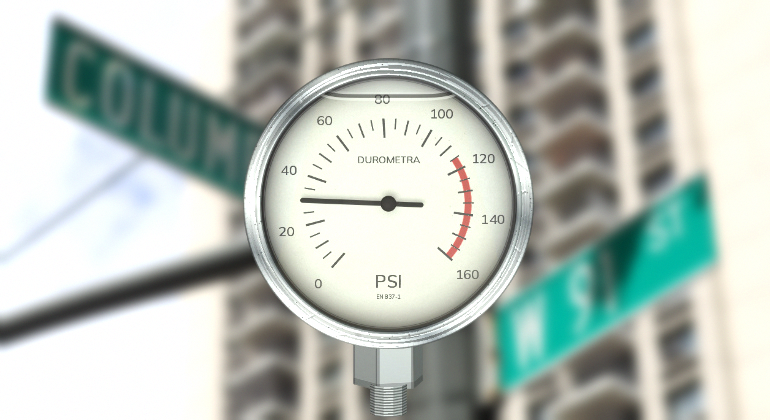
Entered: 30 psi
